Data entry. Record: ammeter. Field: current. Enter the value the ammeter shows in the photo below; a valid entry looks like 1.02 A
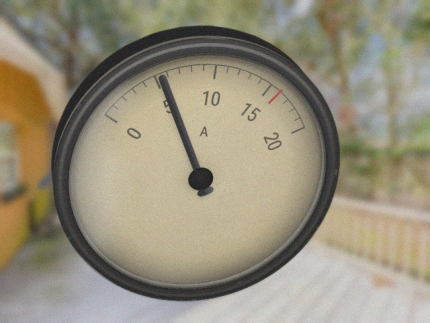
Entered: 5.5 A
